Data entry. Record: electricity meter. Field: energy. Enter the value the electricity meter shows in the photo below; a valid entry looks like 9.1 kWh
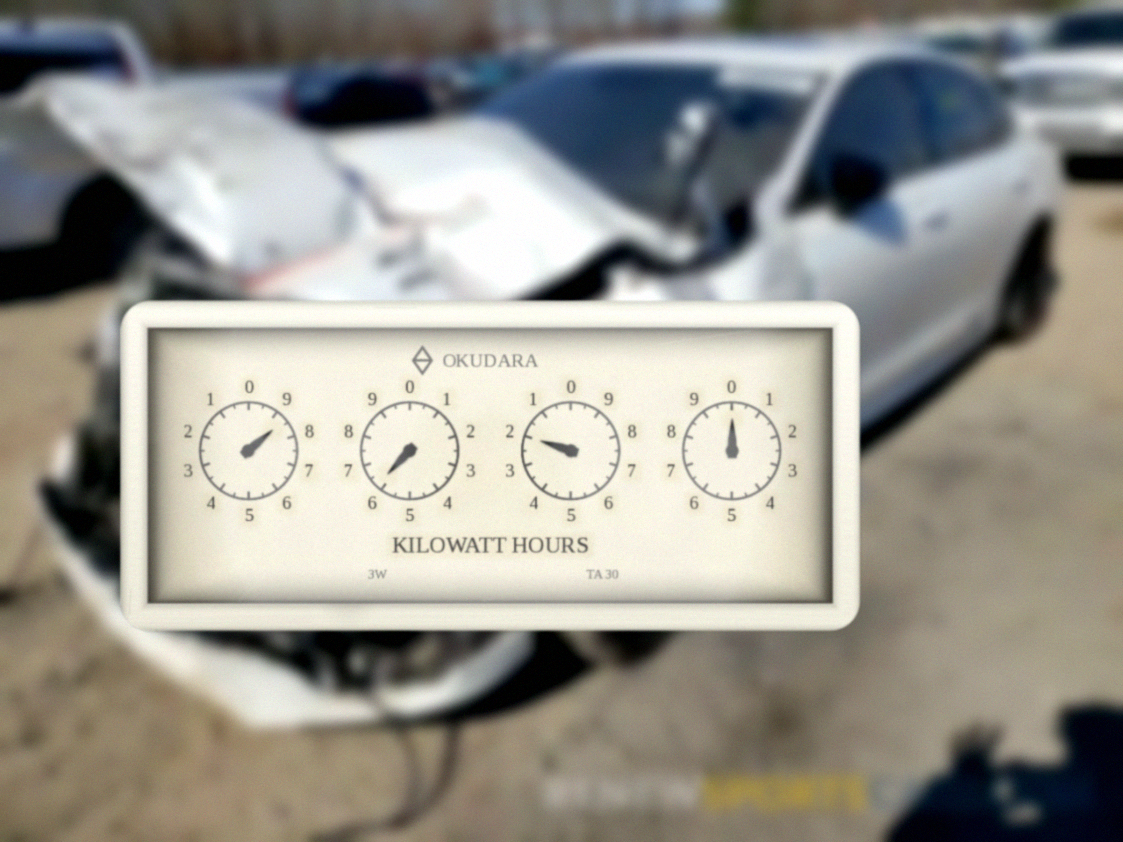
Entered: 8620 kWh
